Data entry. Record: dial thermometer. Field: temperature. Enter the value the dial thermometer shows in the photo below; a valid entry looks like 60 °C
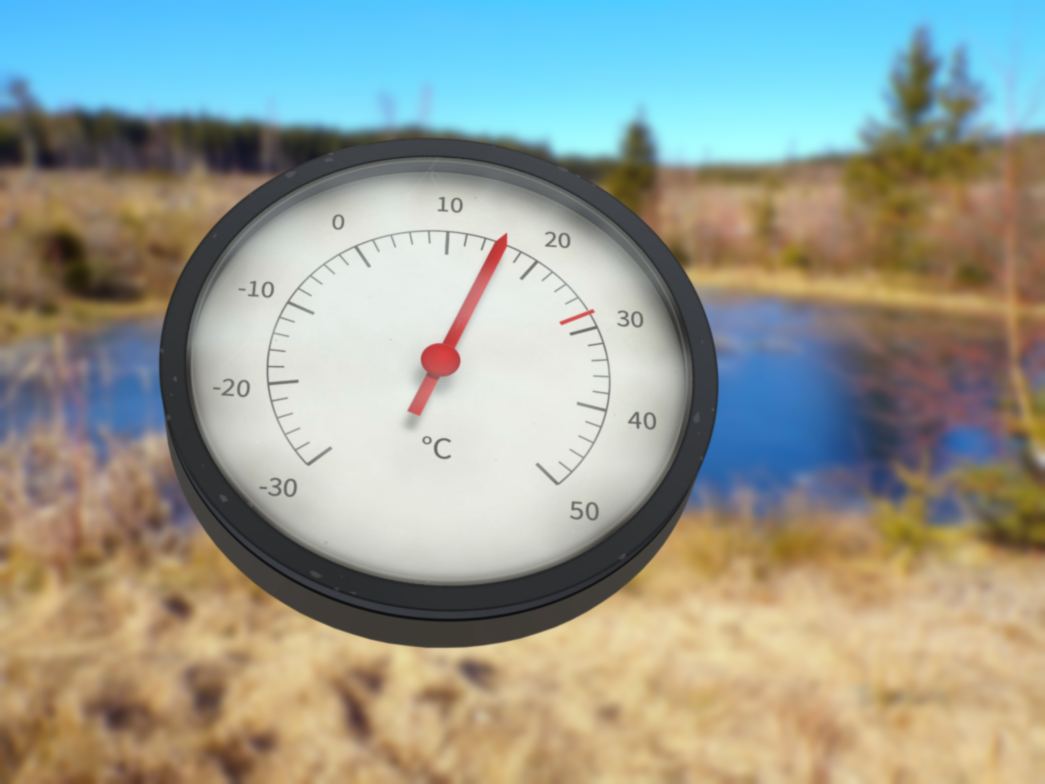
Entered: 16 °C
